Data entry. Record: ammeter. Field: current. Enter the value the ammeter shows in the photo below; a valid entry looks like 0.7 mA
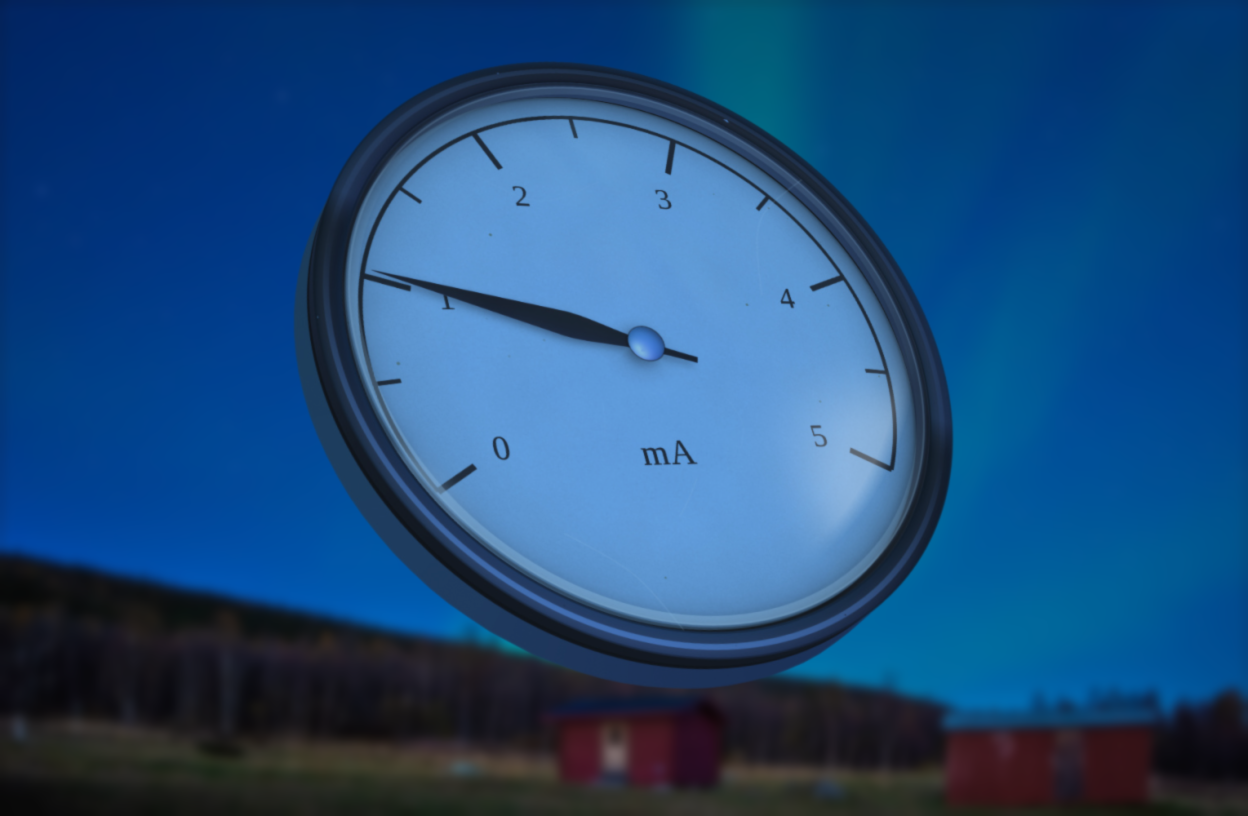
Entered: 1 mA
